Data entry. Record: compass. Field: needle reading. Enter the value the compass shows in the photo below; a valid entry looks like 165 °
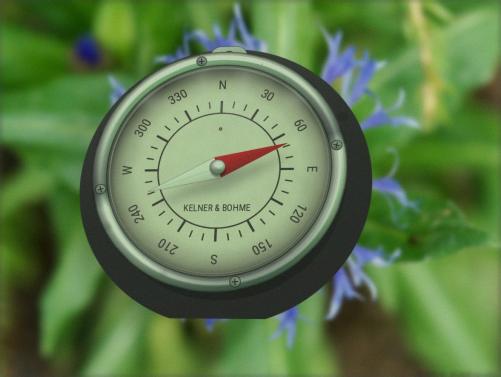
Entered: 70 °
